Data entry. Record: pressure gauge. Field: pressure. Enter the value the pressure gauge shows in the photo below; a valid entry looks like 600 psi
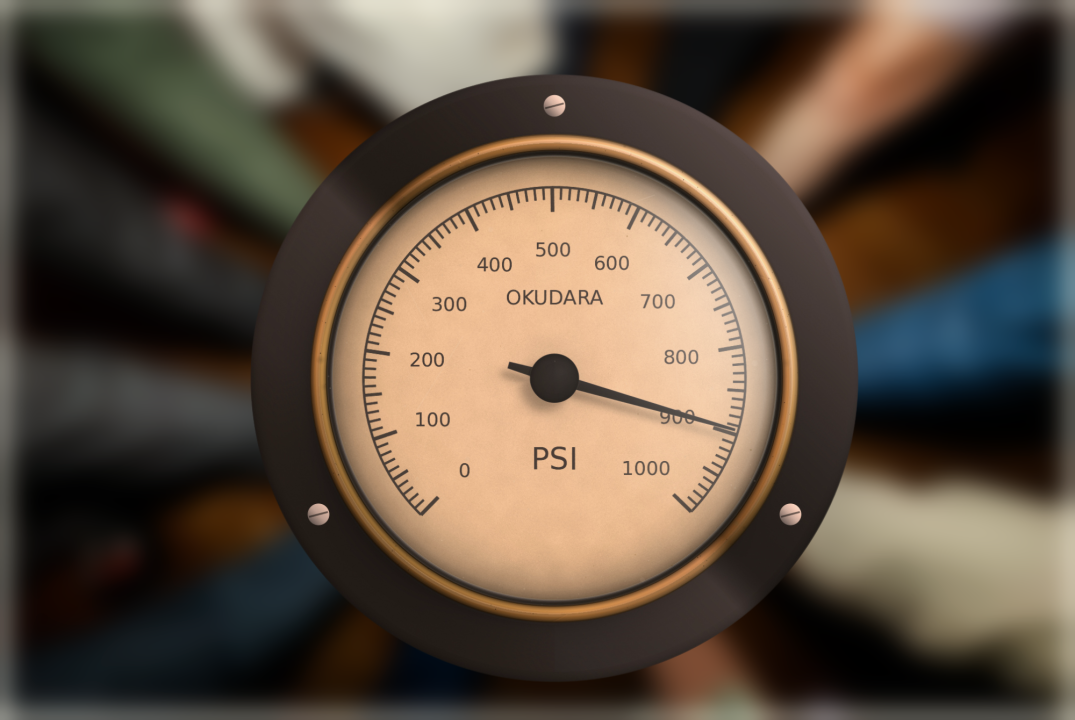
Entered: 895 psi
